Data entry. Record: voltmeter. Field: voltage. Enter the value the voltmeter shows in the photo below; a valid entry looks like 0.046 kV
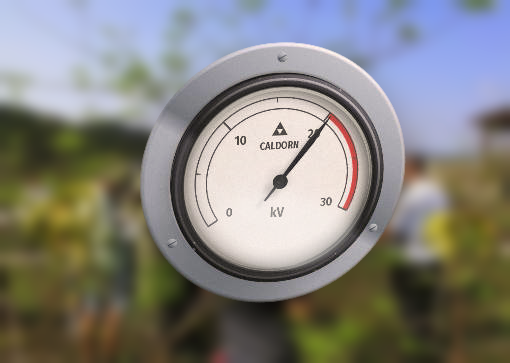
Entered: 20 kV
